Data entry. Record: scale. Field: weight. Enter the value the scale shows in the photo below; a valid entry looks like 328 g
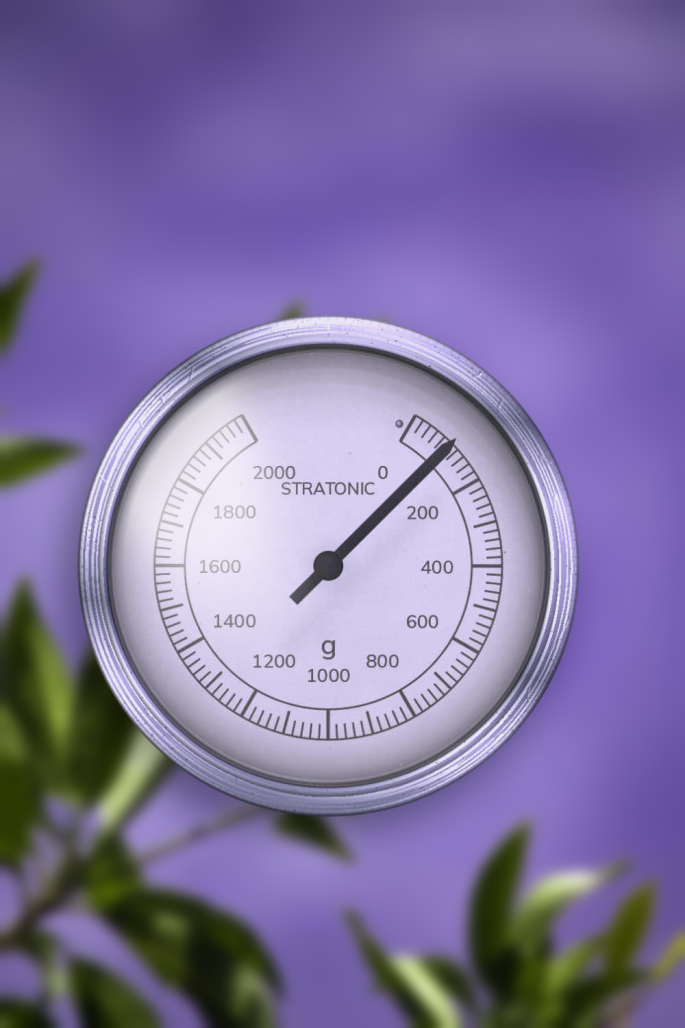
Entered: 100 g
